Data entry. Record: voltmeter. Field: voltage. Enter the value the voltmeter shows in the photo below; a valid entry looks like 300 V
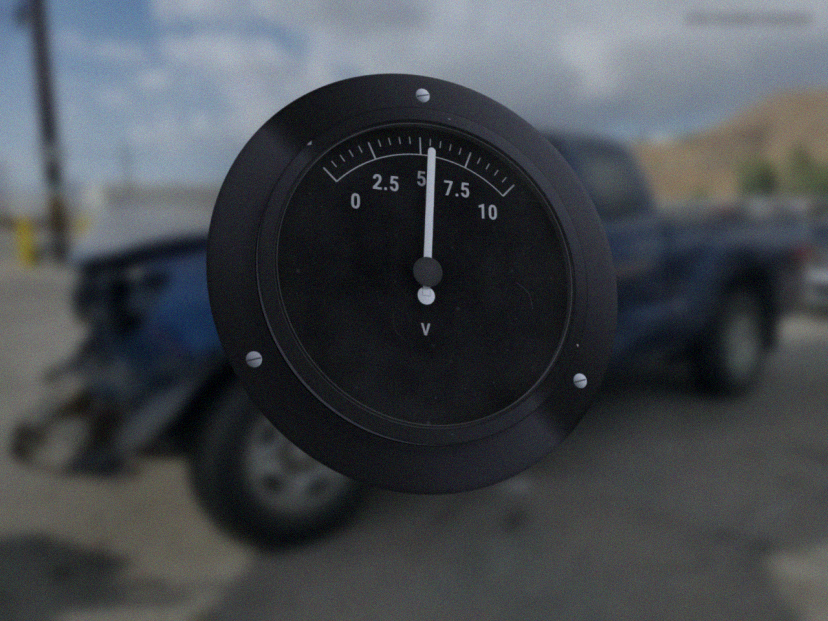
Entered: 5.5 V
